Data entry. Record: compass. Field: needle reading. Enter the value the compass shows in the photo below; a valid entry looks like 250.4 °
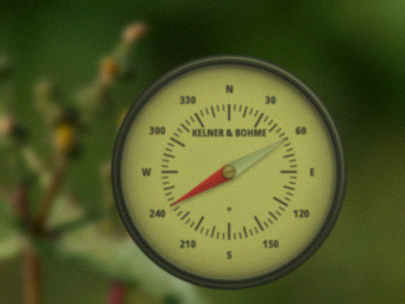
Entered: 240 °
